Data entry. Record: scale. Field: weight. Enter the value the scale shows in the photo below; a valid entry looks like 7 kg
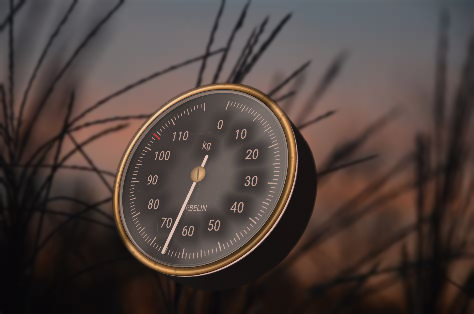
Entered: 65 kg
